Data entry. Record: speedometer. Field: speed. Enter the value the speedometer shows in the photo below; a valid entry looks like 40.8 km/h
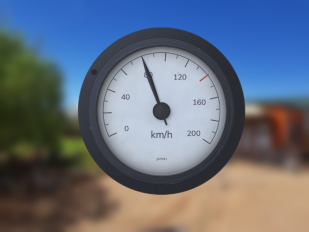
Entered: 80 km/h
